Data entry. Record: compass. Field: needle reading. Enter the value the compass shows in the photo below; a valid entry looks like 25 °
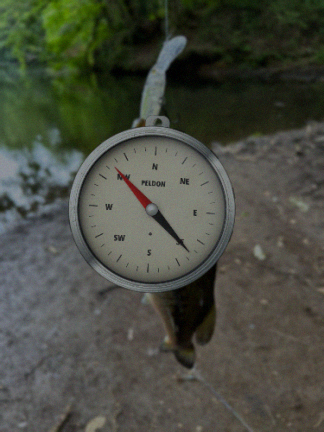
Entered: 315 °
